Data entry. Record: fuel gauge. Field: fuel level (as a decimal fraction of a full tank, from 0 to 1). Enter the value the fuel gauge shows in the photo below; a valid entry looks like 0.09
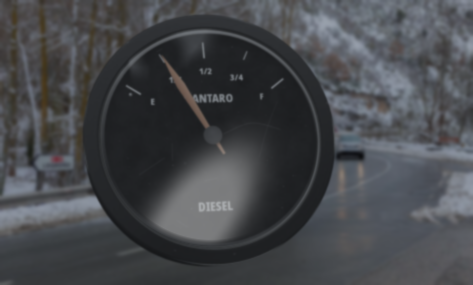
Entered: 0.25
